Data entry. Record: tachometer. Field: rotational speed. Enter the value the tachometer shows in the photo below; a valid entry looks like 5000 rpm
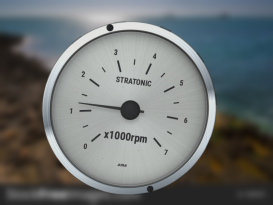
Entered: 1250 rpm
